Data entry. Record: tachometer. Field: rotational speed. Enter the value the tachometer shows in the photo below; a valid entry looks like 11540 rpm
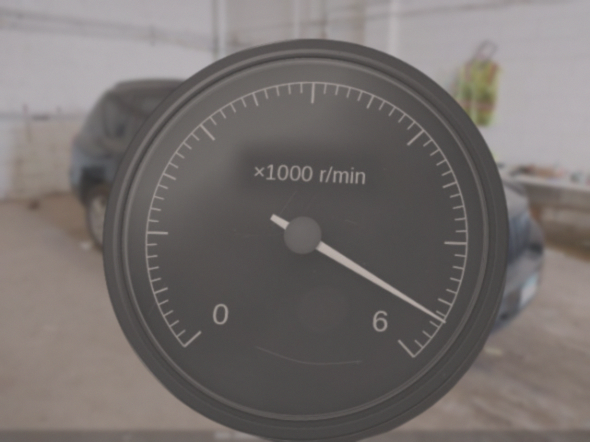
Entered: 5650 rpm
